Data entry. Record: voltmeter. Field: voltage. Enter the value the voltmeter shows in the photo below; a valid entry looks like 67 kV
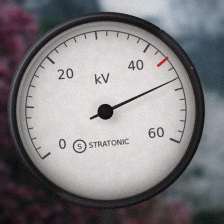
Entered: 48 kV
